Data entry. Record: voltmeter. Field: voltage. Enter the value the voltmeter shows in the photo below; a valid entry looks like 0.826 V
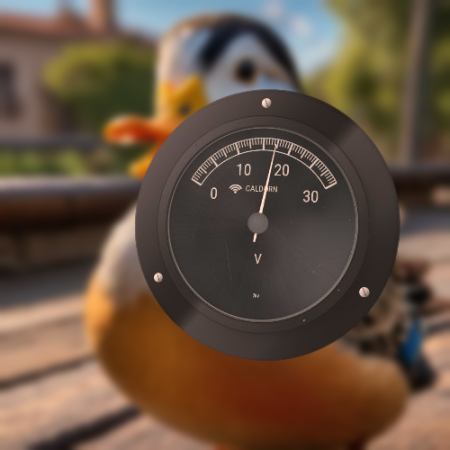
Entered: 17.5 V
